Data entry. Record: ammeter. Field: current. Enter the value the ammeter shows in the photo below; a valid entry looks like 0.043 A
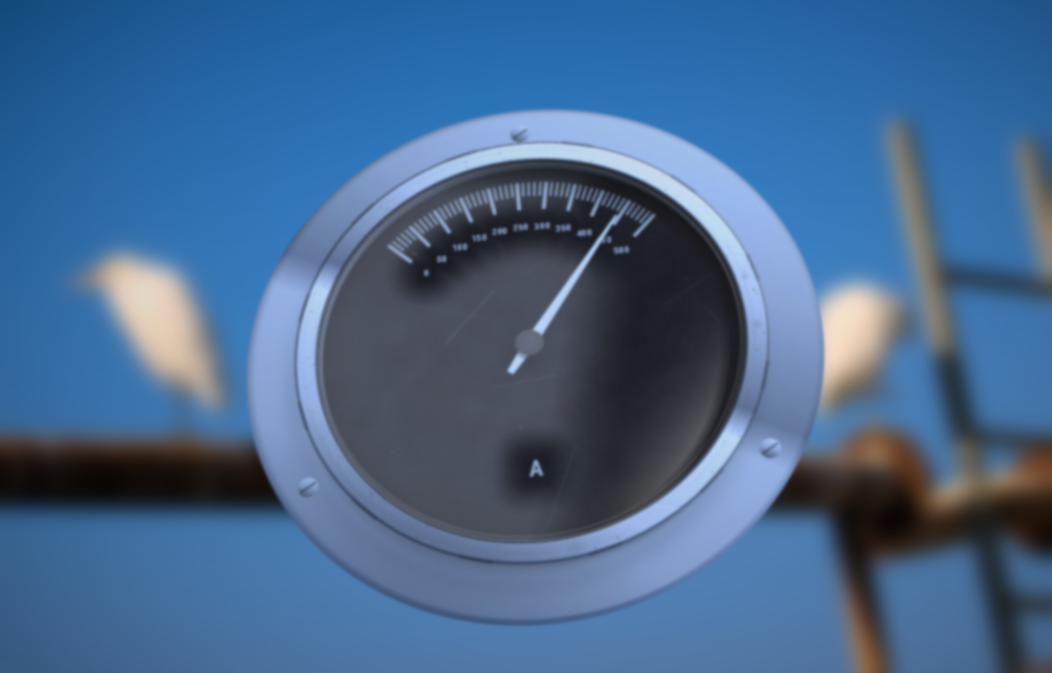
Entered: 450 A
